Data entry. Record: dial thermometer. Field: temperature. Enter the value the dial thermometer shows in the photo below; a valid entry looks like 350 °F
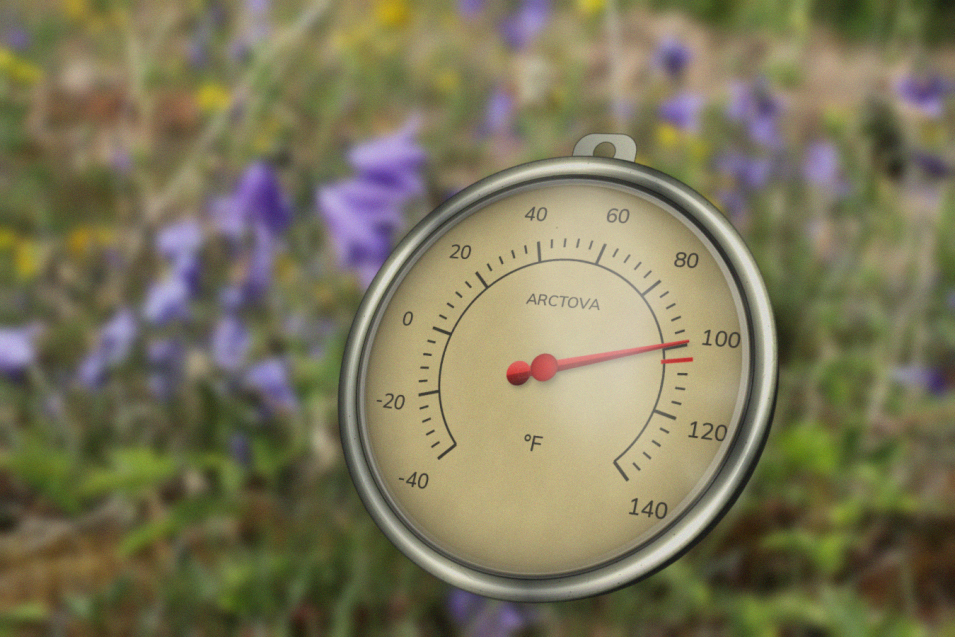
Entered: 100 °F
